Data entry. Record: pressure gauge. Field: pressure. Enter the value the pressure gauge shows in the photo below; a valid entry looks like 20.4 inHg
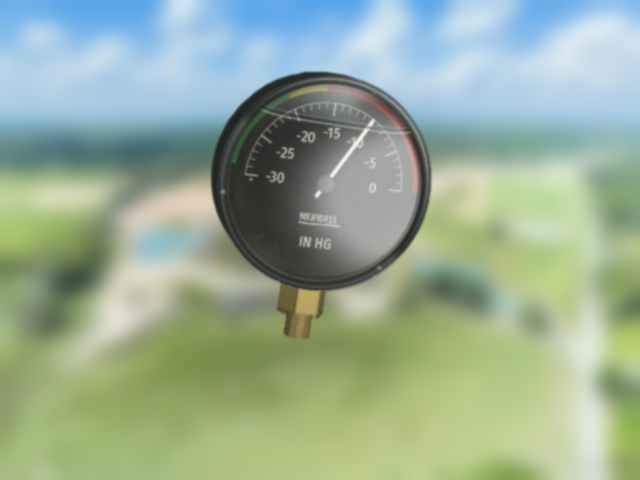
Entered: -10 inHg
